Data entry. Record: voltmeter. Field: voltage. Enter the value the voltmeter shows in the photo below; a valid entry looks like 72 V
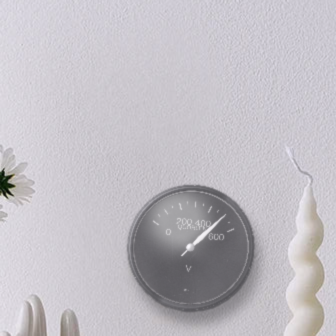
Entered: 500 V
